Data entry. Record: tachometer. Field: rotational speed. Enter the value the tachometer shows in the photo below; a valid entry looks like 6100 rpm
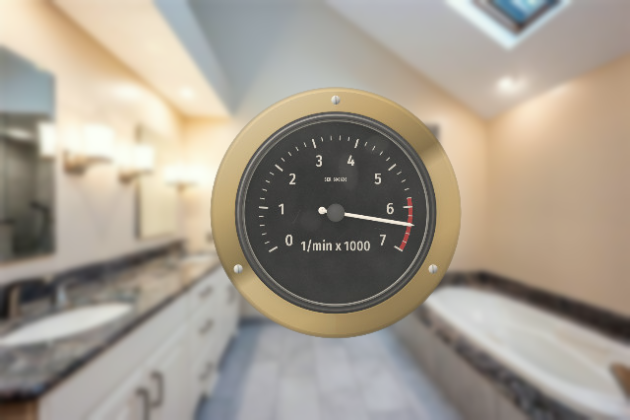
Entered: 6400 rpm
